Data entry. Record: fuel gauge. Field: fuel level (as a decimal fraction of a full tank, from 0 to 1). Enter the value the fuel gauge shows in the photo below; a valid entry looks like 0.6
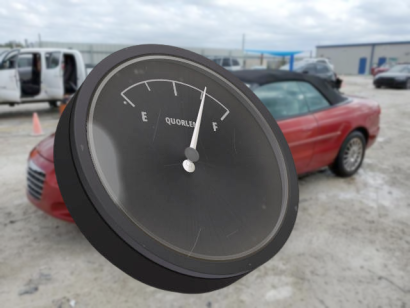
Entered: 0.75
